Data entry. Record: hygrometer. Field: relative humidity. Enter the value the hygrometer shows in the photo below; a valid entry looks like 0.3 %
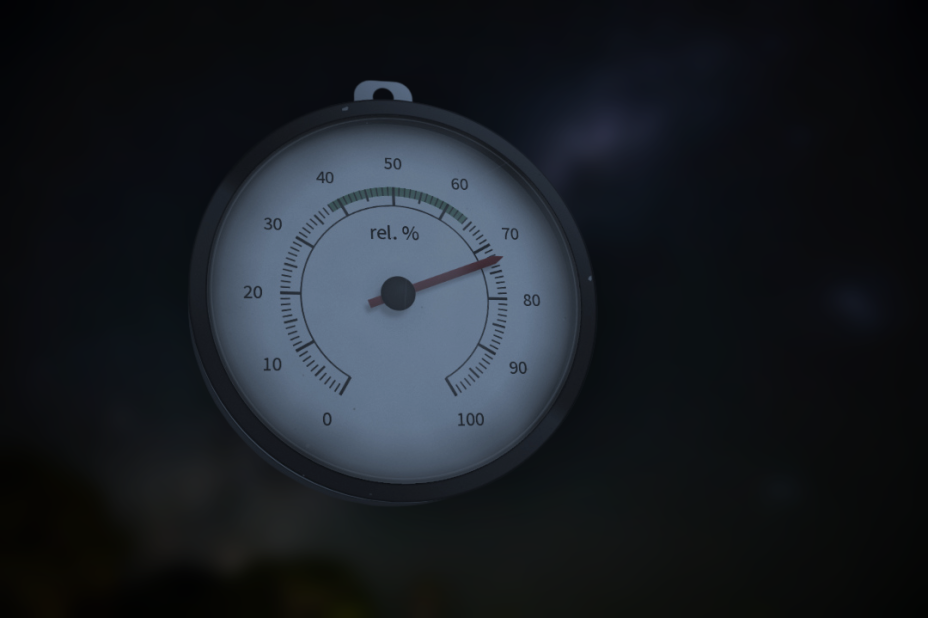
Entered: 73 %
